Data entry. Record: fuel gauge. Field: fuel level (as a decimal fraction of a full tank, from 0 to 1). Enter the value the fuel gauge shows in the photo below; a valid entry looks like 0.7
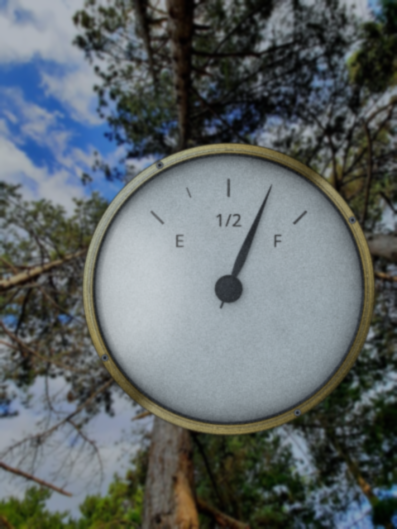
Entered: 0.75
